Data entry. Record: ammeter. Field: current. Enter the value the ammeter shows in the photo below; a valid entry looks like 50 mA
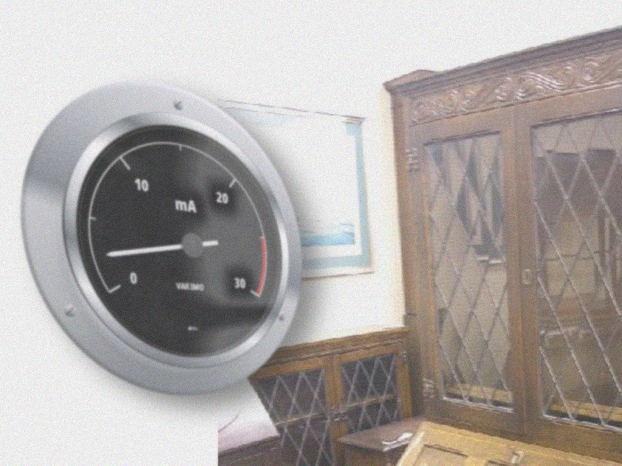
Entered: 2.5 mA
